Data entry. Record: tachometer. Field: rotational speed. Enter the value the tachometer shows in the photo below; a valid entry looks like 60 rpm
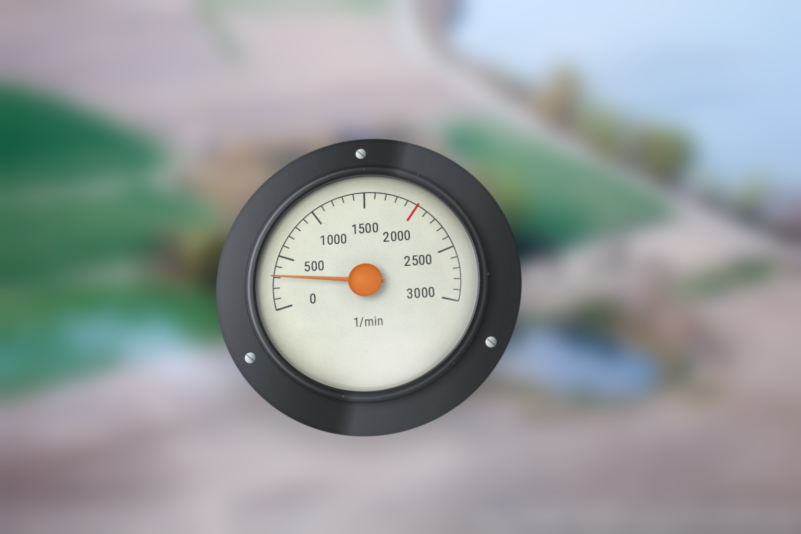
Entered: 300 rpm
